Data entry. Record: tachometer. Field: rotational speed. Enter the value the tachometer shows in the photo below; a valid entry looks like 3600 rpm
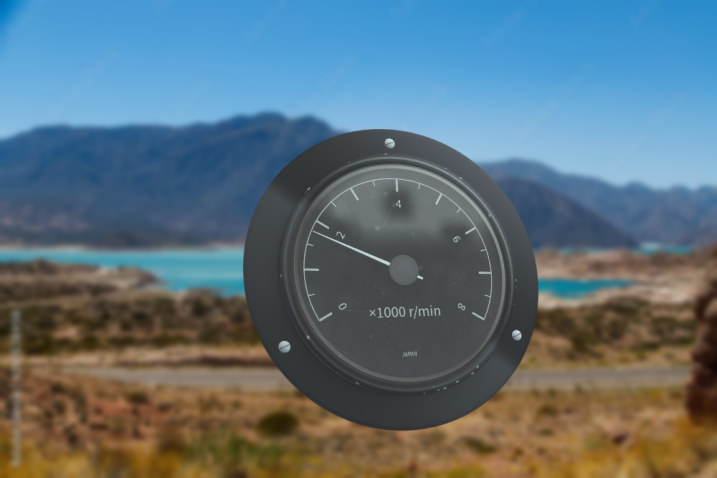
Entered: 1750 rpm
